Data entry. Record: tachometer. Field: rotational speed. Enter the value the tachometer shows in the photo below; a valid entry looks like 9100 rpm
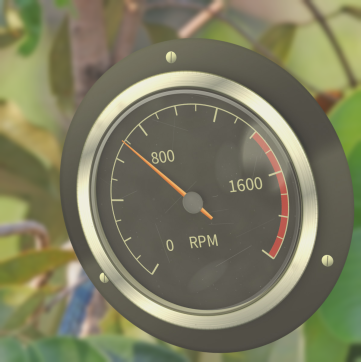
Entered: 700 rpm
